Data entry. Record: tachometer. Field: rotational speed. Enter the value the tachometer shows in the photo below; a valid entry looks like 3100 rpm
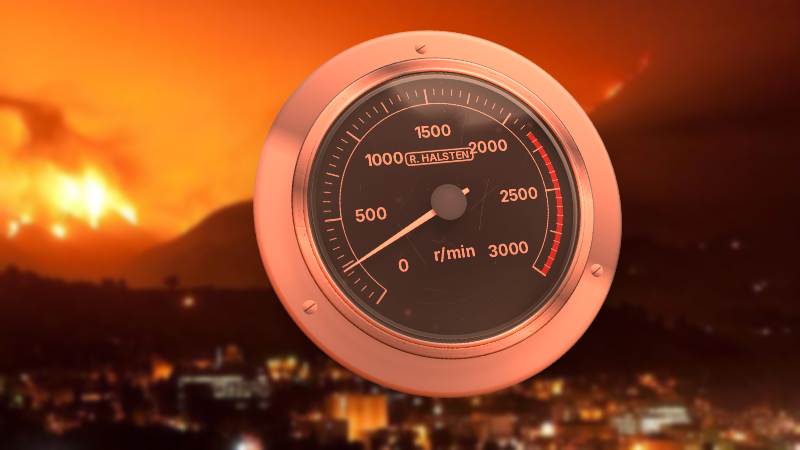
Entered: 225 rpm
